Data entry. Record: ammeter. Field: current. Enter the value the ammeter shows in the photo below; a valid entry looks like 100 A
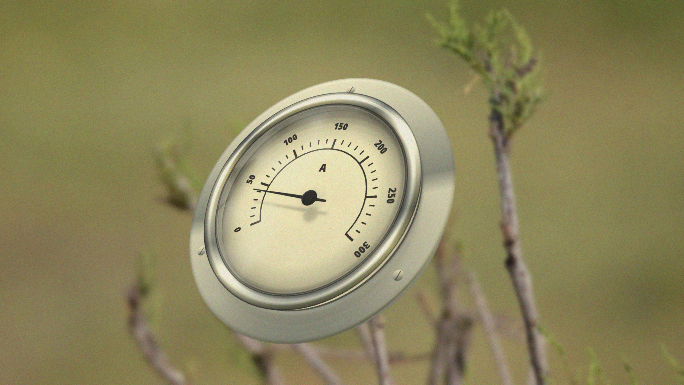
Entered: 40 A
